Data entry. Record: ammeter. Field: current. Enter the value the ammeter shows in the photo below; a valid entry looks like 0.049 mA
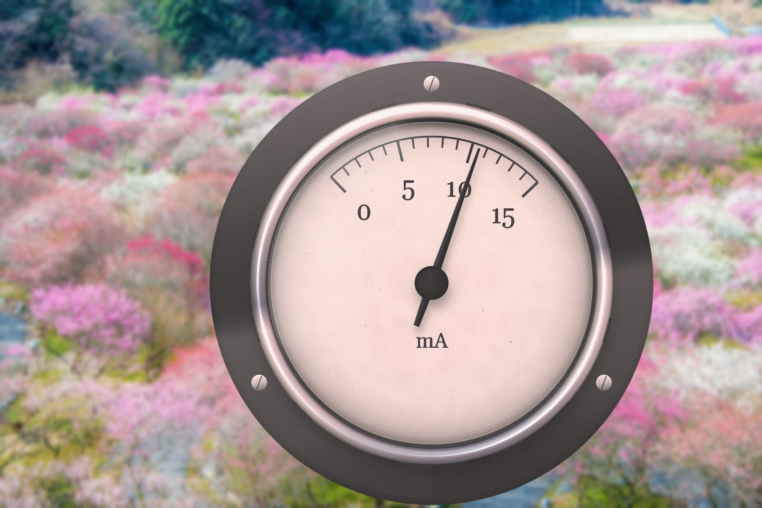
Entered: 10.5 mA
